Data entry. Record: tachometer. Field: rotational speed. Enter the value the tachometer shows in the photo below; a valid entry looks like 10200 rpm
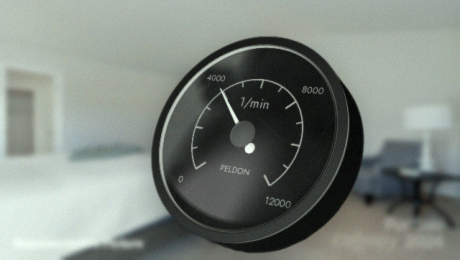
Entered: 4000 rpm
